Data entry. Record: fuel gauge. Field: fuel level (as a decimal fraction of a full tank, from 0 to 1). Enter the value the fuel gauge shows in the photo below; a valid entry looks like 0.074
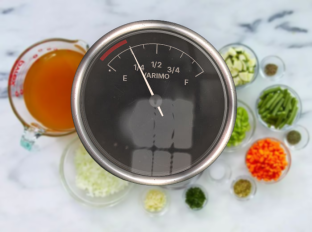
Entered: 0.25
